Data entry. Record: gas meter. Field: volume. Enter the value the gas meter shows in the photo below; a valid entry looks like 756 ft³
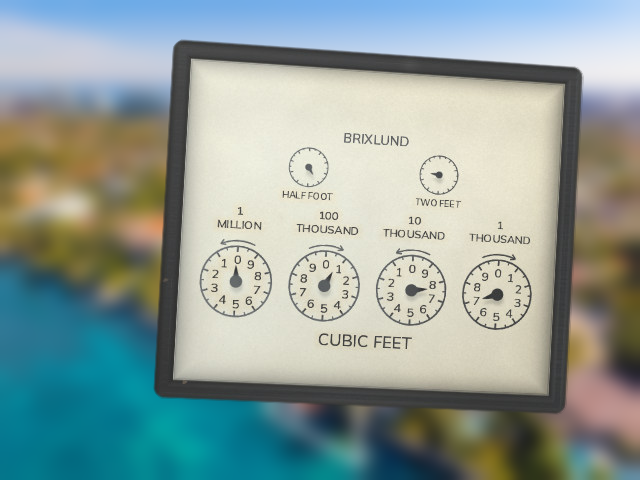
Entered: 7700 ft³
